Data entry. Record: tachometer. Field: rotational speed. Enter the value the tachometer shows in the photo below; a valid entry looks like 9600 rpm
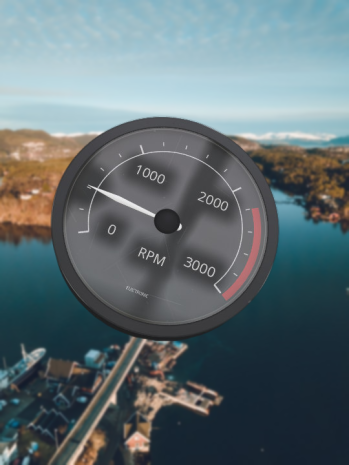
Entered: 400 rpm
